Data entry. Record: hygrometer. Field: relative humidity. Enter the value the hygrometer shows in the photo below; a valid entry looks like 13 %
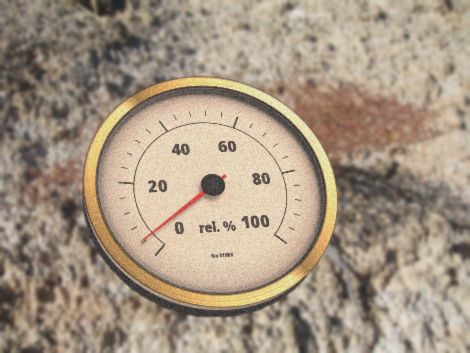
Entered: 4 %
